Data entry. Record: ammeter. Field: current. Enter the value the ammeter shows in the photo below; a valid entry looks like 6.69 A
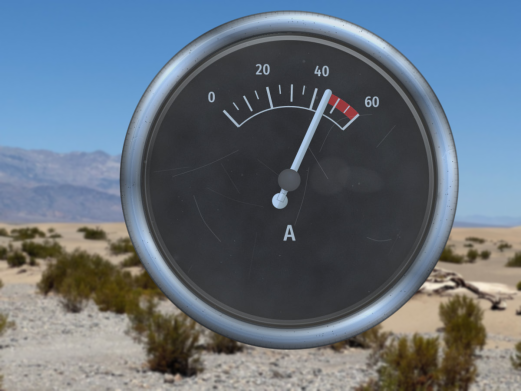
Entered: 45 A
